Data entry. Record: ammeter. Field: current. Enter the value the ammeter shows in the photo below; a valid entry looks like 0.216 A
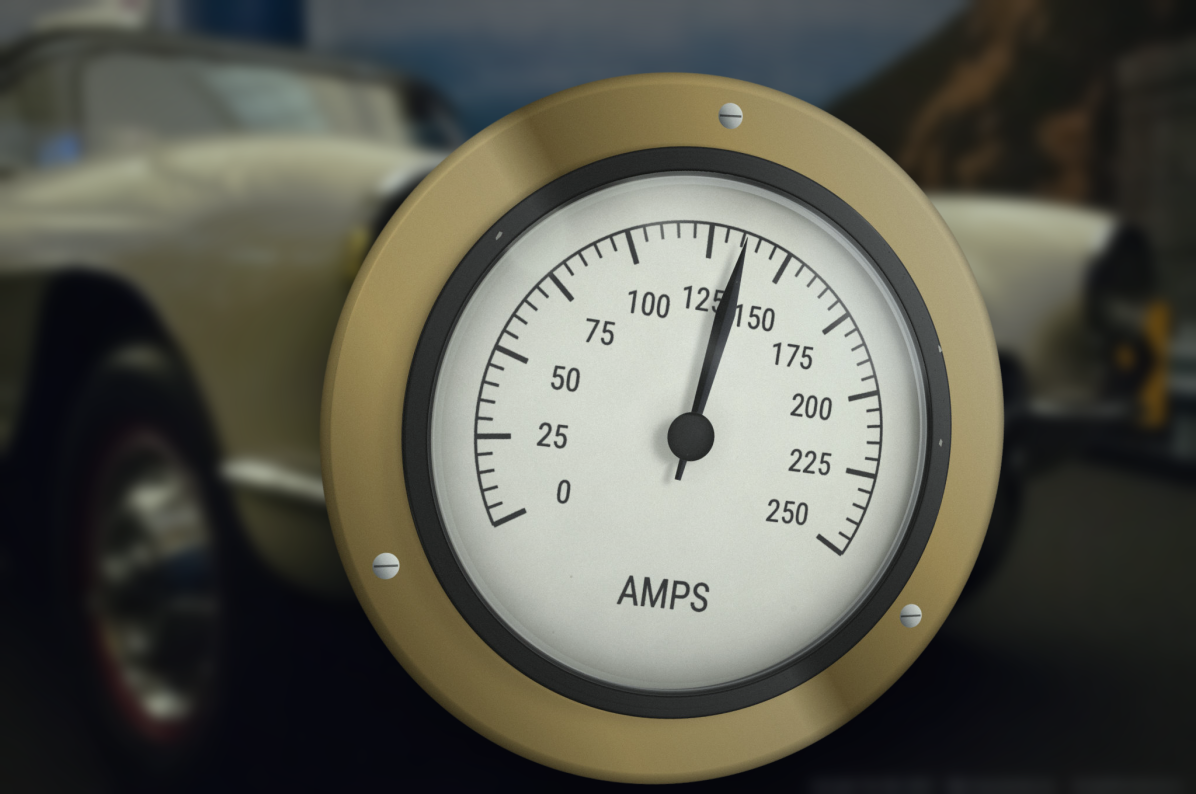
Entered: 135 A
